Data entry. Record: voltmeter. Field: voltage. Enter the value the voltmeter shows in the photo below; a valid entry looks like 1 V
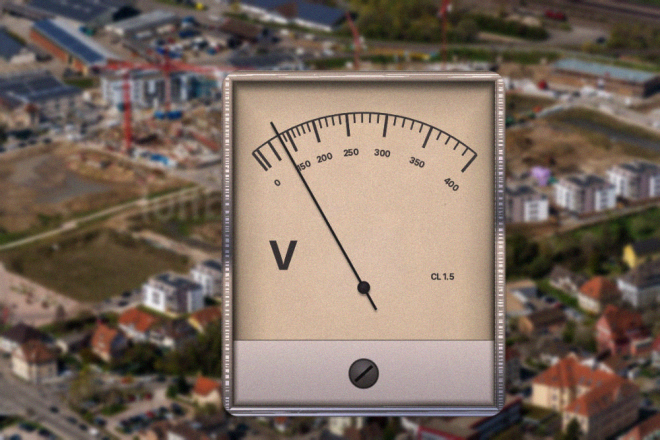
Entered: 130 V
